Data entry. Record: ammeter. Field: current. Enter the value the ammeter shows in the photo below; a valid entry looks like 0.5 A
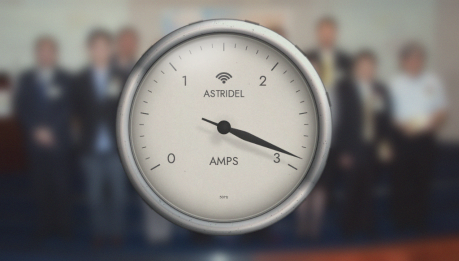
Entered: 2.9 A
